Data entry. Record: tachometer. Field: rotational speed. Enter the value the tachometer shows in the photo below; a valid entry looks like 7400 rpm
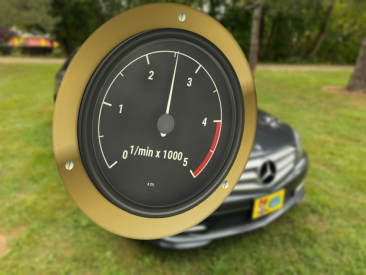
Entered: 2500 rpm
